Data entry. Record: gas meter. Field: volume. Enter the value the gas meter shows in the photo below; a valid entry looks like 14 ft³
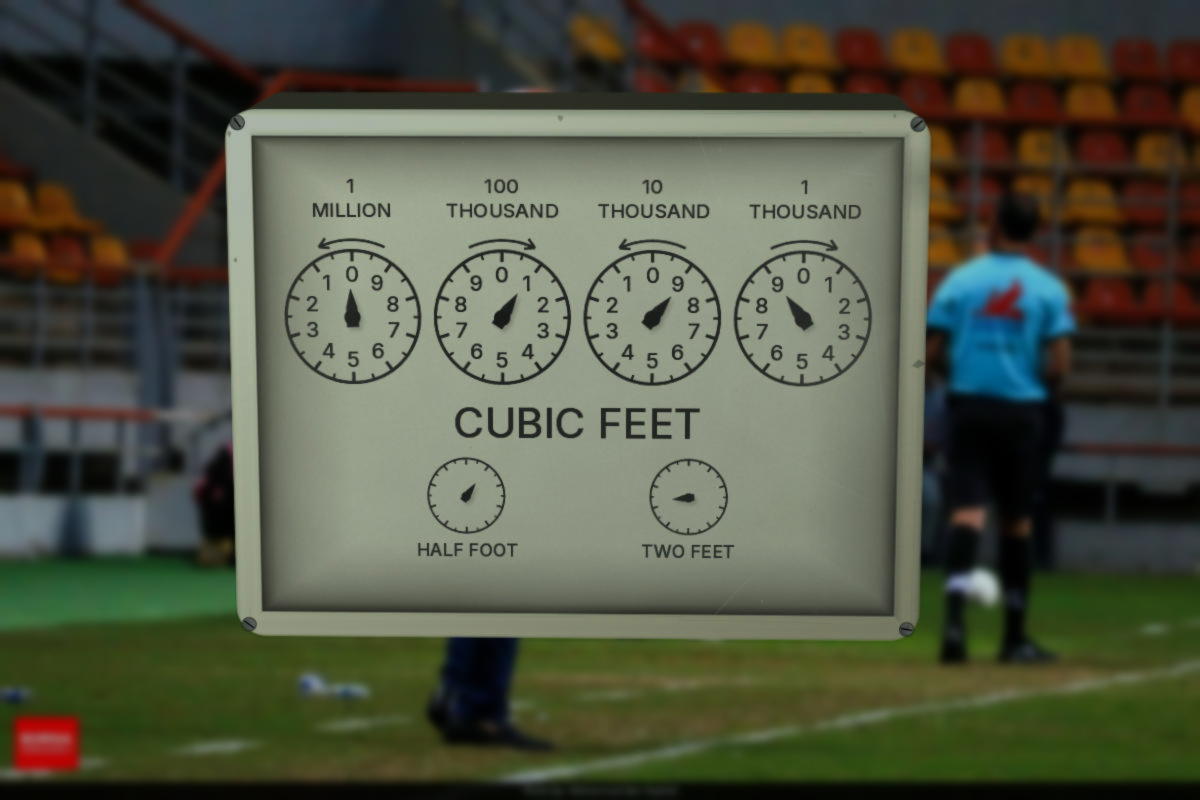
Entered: 8900 ft³
